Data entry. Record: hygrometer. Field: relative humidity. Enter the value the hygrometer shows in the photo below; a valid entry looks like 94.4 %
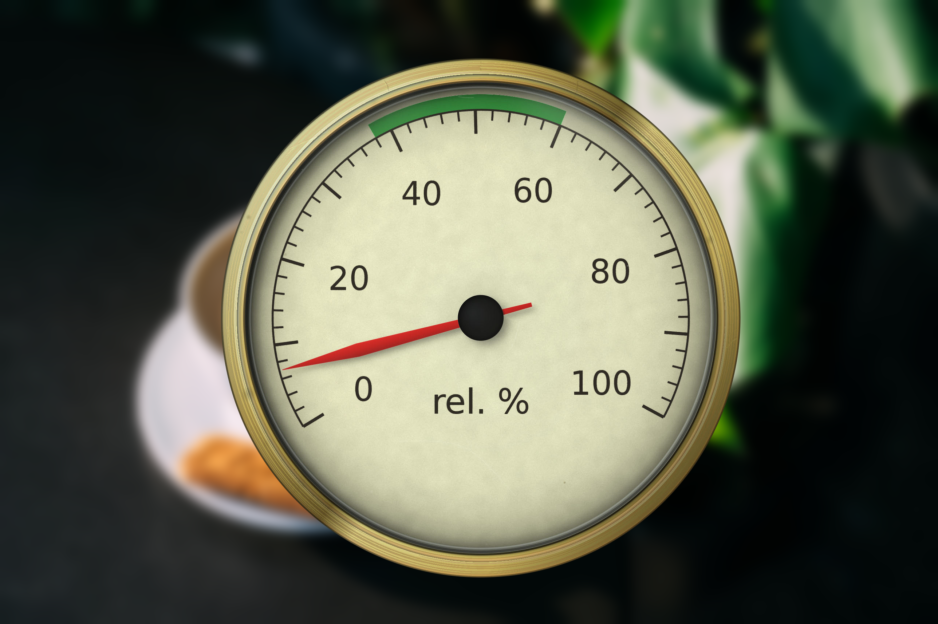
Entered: 7 %
